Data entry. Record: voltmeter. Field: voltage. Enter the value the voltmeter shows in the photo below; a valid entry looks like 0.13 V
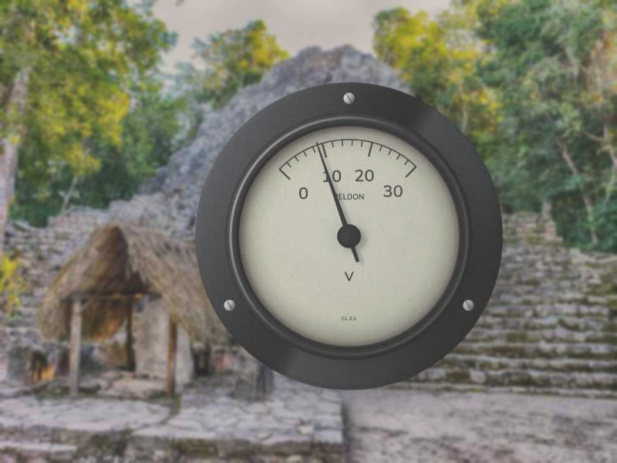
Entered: 9 V
